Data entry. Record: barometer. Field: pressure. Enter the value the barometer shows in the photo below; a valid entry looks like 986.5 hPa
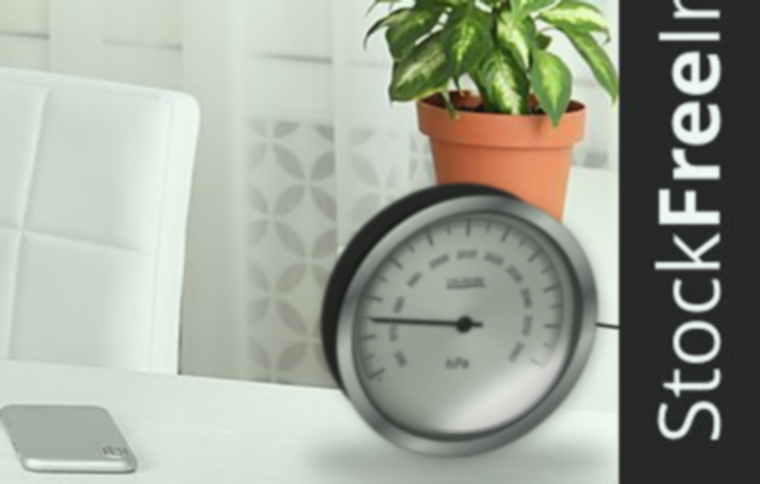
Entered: 975 hPa
